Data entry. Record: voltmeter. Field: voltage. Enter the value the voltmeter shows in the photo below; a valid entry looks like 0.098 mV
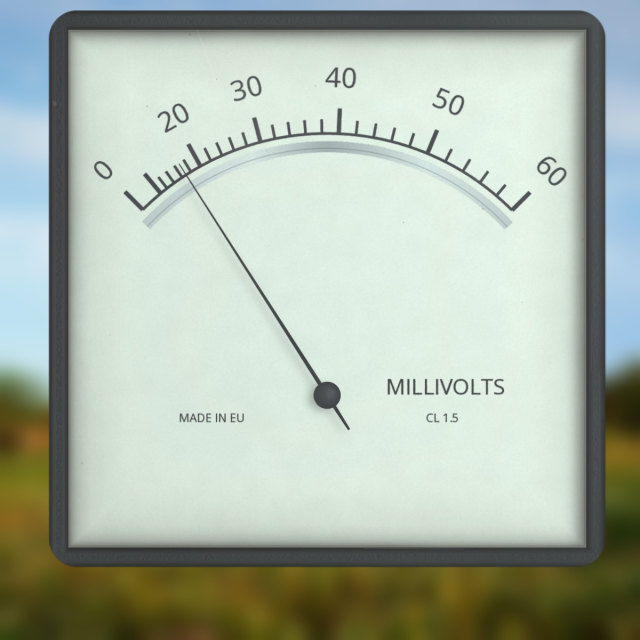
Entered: 17 mV
